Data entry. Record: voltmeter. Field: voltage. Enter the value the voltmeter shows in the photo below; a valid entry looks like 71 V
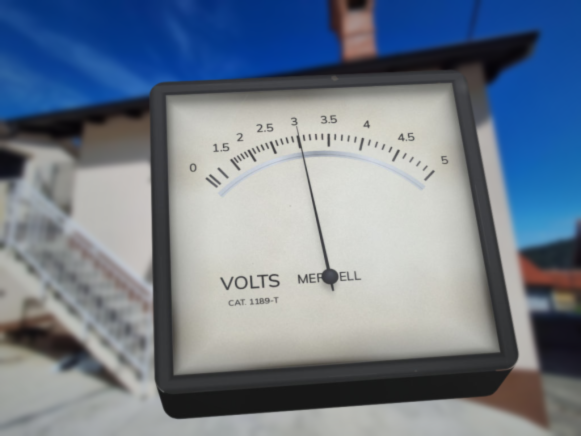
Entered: 3 V
